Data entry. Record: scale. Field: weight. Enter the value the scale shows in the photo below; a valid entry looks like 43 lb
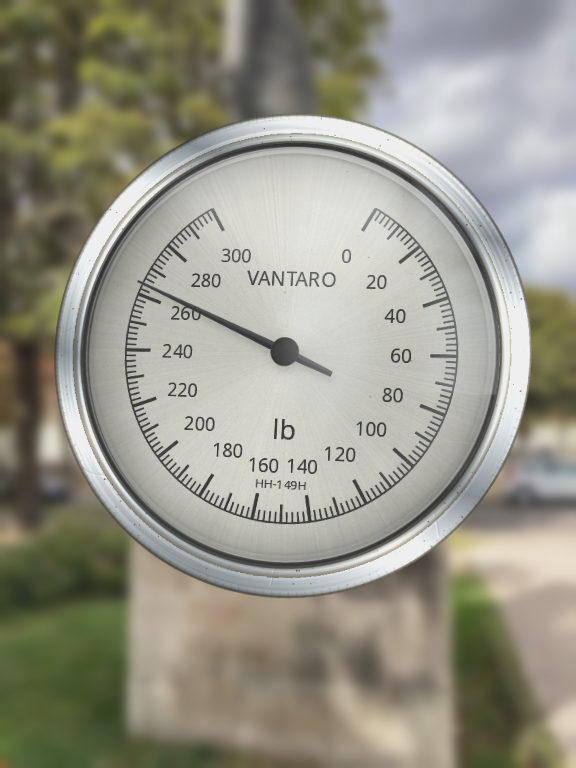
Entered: 264 lb
